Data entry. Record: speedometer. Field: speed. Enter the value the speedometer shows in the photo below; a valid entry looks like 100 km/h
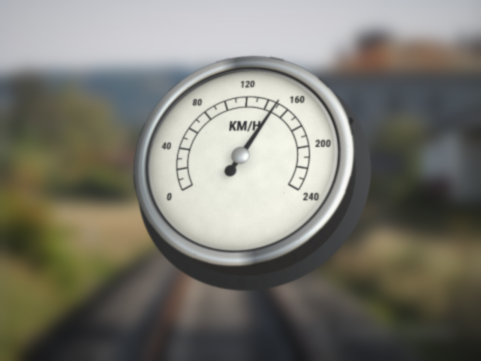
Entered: 150 km/h
